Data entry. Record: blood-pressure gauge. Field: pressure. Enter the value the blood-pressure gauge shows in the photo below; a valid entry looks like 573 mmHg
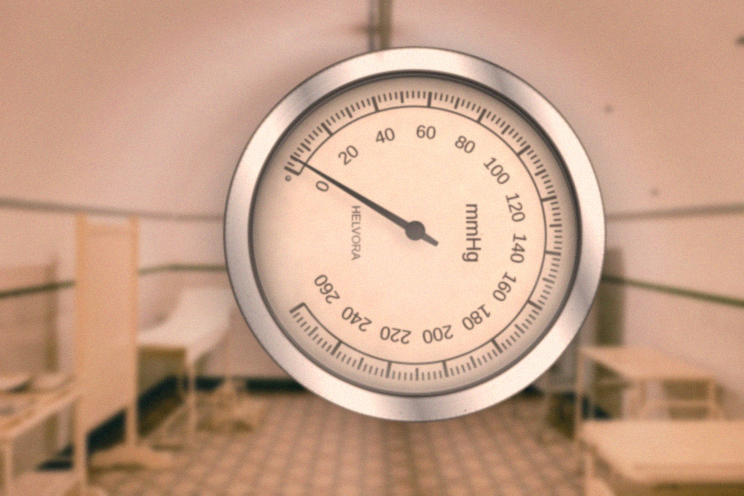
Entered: 4 mmHg
